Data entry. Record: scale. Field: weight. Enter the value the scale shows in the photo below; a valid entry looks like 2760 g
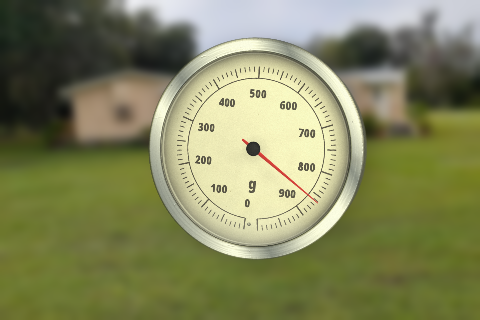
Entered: 860 g
